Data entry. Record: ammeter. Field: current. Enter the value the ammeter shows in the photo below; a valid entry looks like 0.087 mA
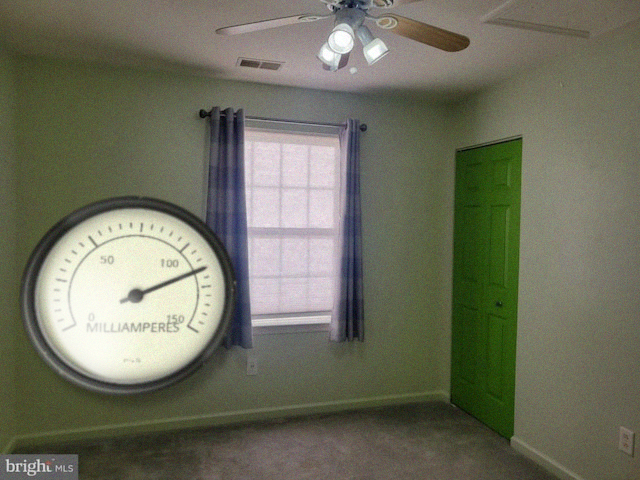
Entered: 115 mA
